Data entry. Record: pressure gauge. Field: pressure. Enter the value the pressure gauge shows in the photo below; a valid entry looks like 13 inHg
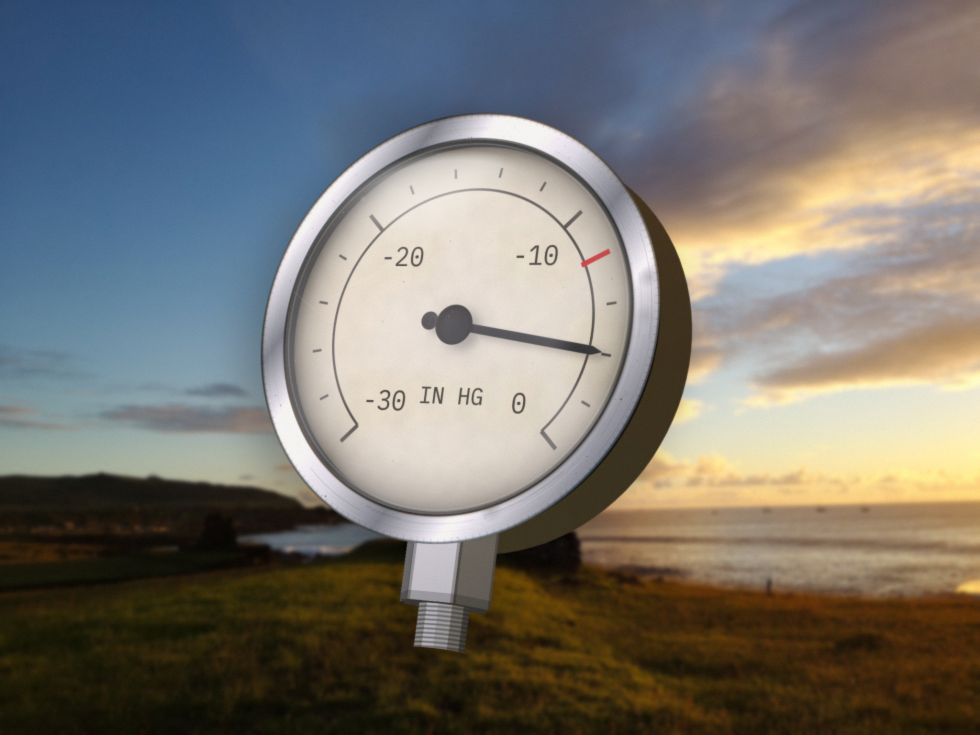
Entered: -4 inHg
